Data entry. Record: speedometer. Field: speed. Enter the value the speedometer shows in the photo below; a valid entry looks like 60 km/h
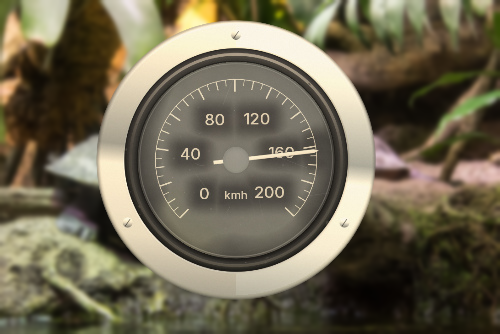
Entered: 162.5 km/h
